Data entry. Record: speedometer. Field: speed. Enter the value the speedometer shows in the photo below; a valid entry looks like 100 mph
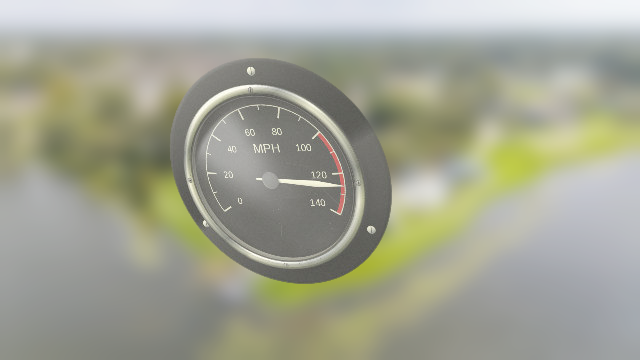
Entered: 125 mph
